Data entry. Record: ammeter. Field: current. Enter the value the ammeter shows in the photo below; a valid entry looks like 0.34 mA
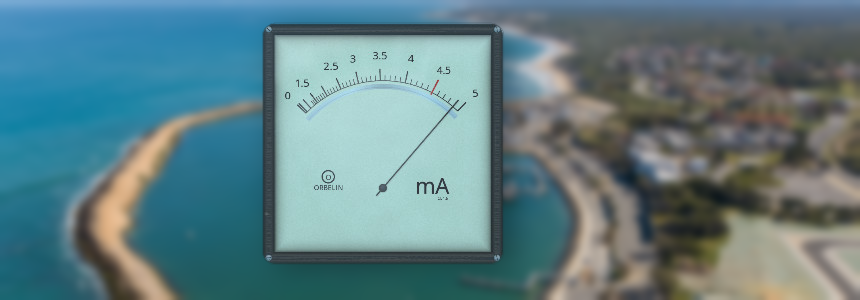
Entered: 4.9 mA
